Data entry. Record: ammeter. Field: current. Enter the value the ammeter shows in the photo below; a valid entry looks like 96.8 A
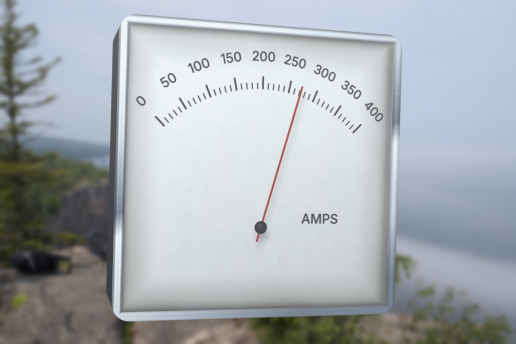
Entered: 270 A
